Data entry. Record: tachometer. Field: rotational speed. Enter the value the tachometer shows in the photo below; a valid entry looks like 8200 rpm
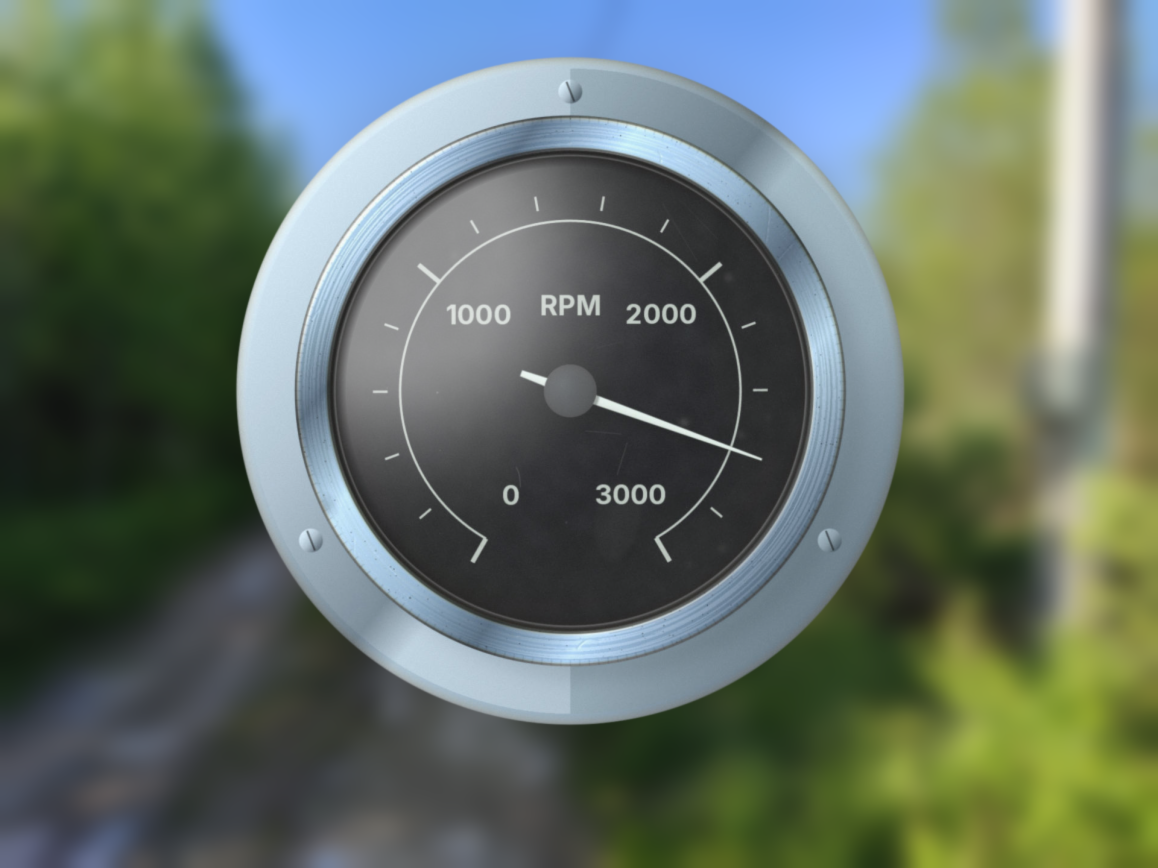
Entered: 2600 rpm
